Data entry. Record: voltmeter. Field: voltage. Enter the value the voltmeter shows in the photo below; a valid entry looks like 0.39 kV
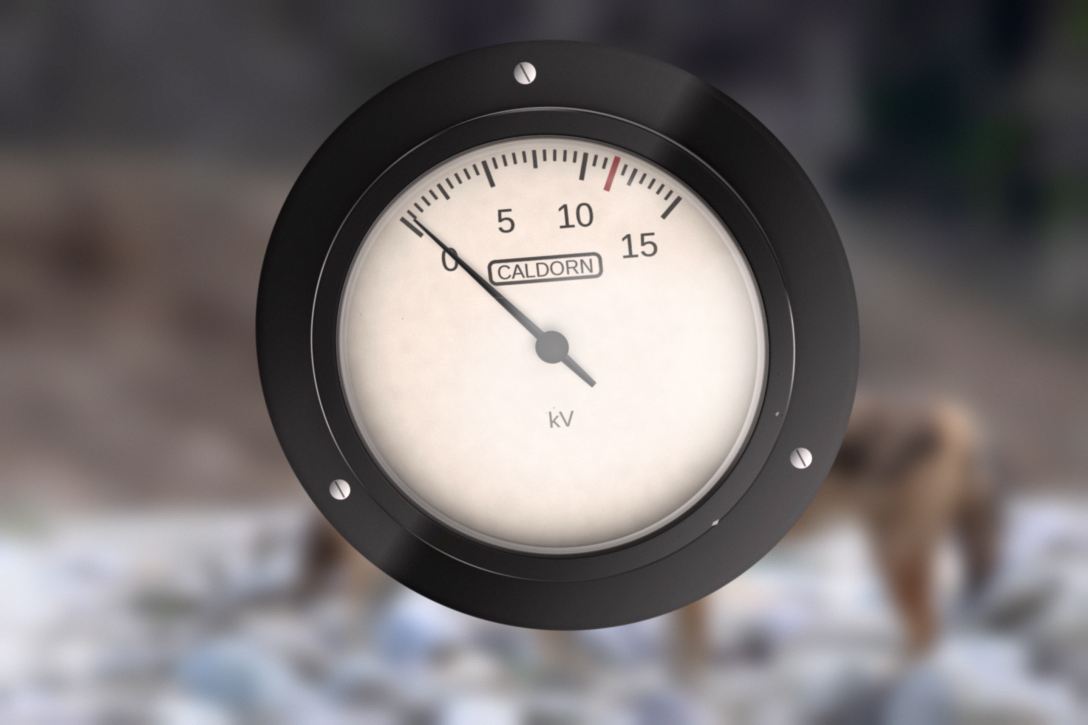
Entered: 0.5 kV
